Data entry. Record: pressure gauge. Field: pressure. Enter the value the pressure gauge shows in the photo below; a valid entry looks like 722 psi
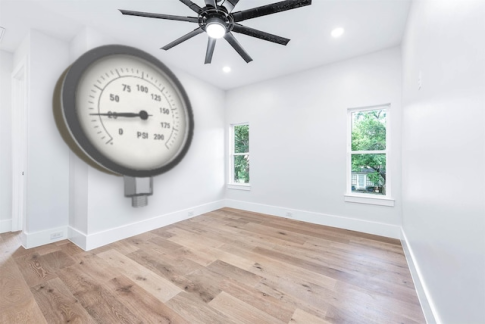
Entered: 25 psi
